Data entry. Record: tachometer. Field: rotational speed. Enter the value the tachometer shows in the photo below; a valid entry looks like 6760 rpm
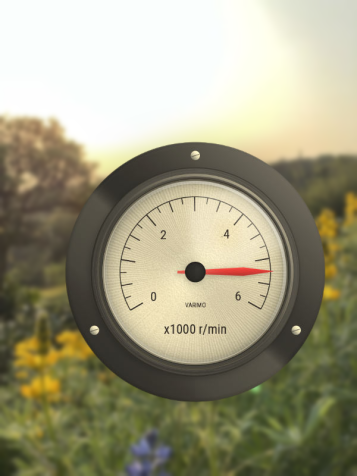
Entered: 5250 rpm
